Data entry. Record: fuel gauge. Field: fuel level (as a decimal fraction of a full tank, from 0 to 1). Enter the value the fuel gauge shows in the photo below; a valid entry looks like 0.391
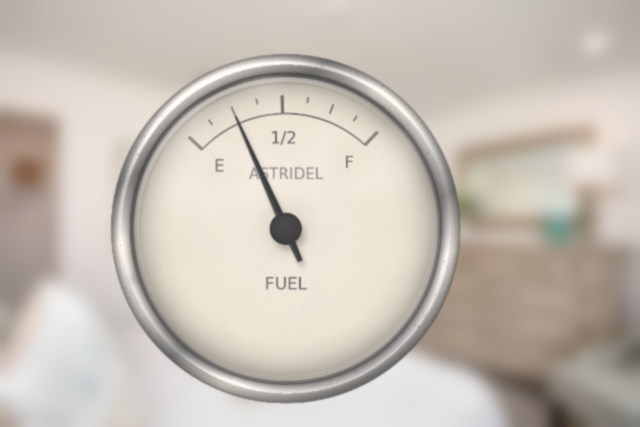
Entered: 0.25
